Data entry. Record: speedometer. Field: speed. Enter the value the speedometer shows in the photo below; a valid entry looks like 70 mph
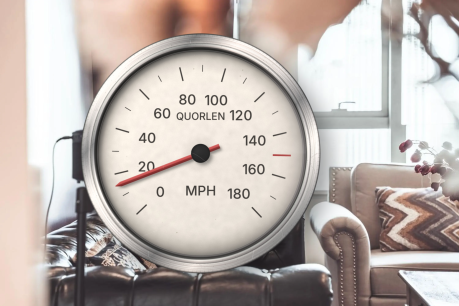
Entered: 15 mph
